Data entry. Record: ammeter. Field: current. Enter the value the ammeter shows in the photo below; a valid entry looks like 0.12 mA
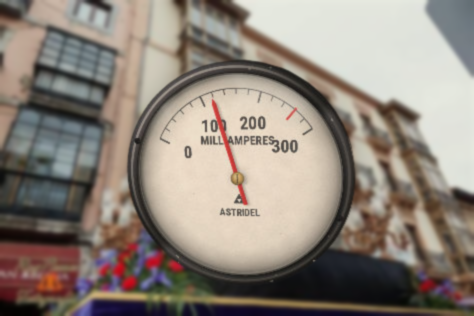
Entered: 120 mA
